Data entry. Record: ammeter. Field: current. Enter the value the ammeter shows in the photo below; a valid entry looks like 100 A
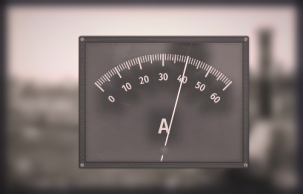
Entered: 40 A
